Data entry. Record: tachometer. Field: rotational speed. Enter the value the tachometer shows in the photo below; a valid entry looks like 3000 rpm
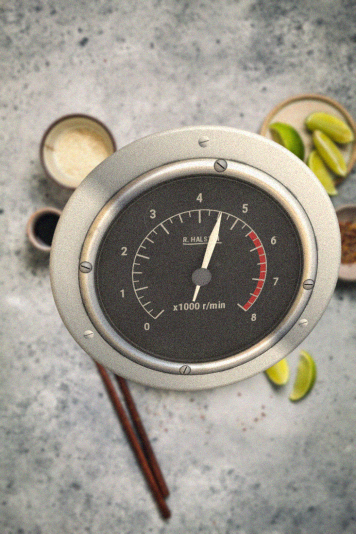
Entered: 4500 rpm
